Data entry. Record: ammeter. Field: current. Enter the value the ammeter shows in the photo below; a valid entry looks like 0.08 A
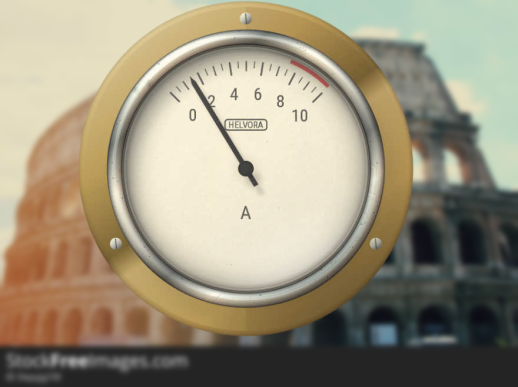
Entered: 1.5 A
